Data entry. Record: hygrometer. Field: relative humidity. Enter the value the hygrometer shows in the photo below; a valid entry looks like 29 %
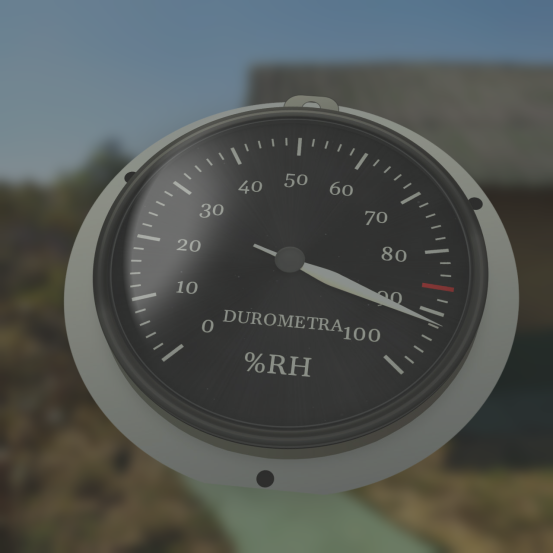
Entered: 92 %
